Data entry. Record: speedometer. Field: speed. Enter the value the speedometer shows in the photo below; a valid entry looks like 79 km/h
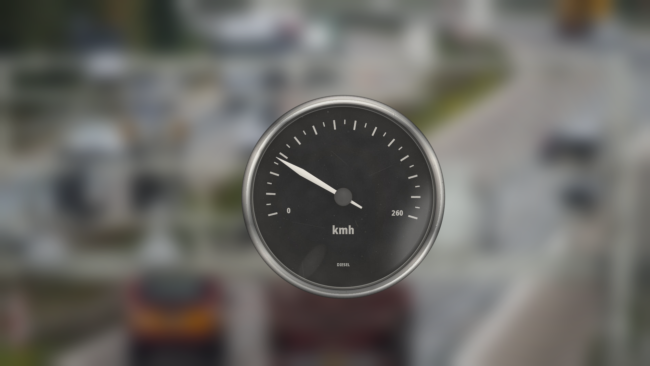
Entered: 55 km/h
